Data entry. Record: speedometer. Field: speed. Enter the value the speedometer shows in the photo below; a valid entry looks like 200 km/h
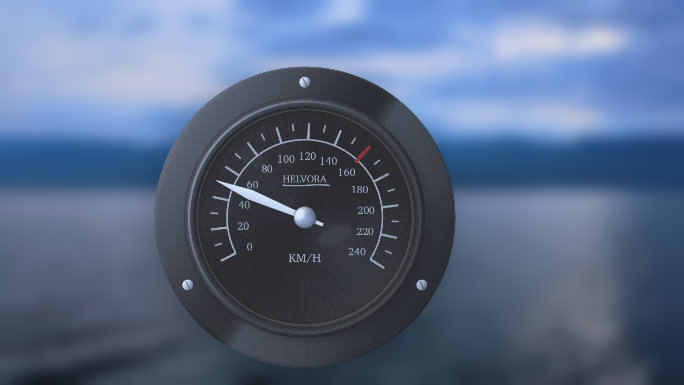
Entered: 50 km/h
